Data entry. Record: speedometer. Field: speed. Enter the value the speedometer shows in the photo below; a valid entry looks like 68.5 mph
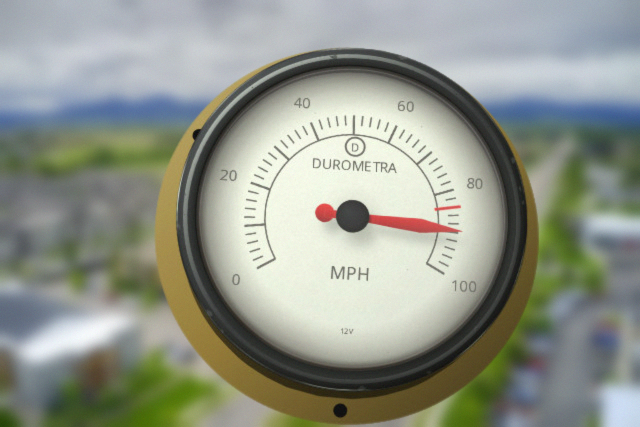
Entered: 90 mph
